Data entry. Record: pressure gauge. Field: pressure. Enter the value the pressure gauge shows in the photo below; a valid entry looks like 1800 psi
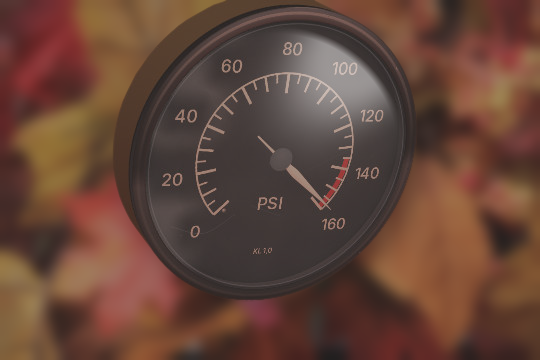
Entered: 157.5 psi
